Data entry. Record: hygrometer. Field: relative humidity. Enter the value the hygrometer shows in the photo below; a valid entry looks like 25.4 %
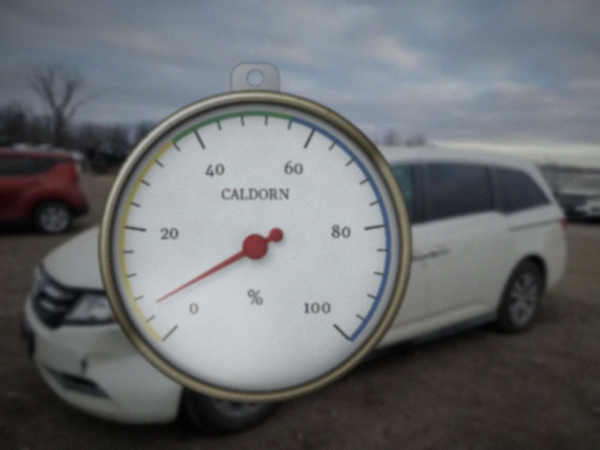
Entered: 6 %
